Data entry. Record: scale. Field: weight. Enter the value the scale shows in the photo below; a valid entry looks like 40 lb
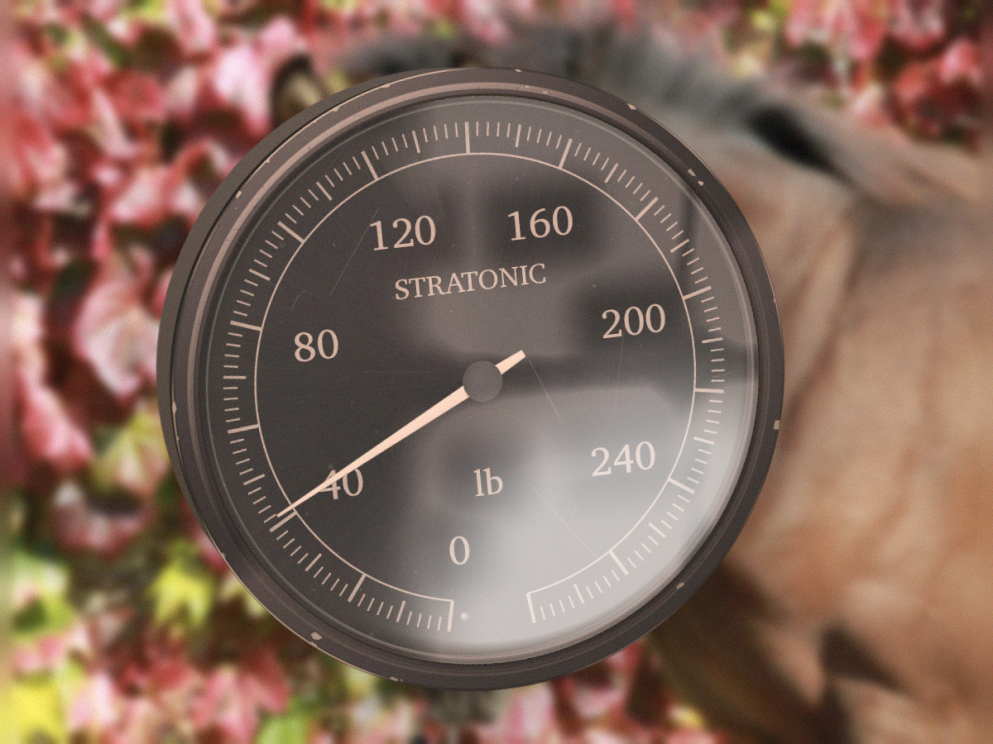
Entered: 42 lb
